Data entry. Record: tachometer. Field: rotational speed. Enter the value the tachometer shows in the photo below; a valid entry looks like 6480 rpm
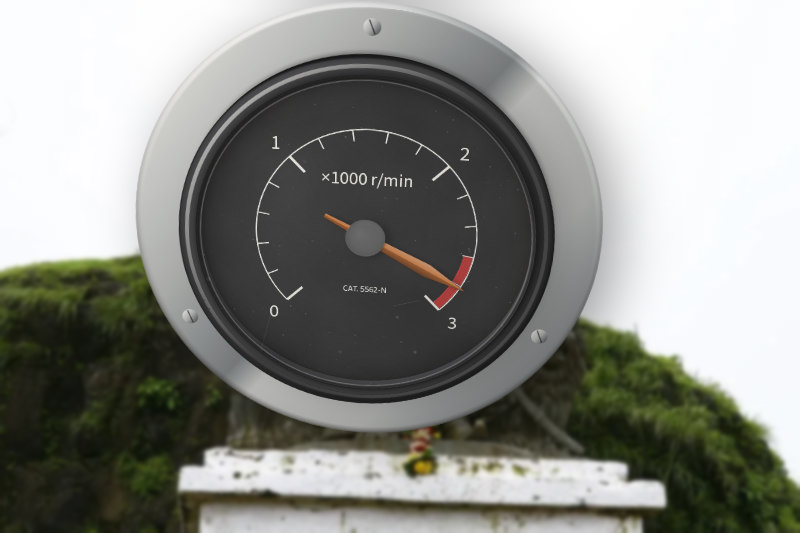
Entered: 2800 rpm
